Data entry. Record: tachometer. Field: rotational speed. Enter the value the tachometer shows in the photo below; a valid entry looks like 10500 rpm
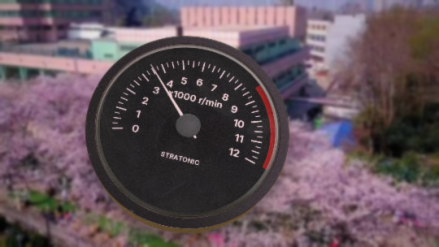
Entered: 3500 rpm
